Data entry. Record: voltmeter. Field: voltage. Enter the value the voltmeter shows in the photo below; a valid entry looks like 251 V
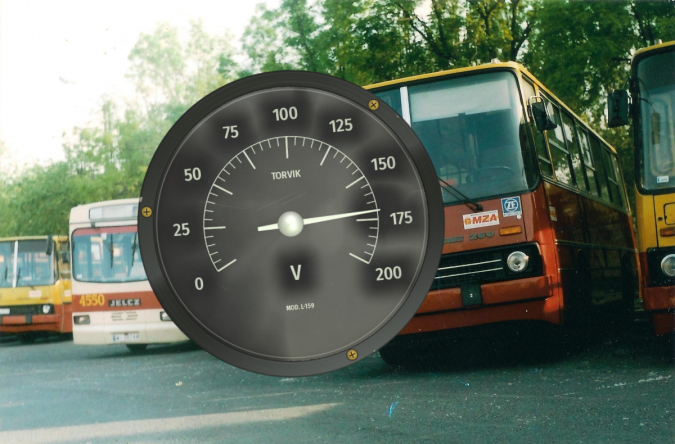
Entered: 170 V
